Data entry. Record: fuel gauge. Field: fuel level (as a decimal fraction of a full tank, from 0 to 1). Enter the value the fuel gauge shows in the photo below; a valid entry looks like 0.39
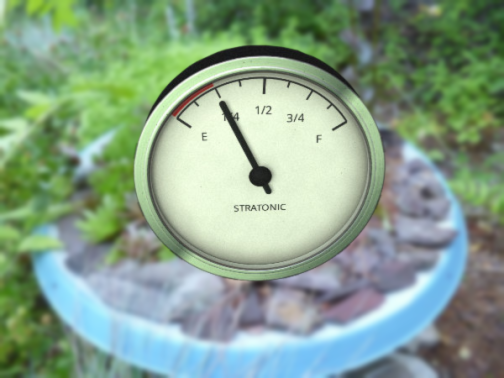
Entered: 0.25
